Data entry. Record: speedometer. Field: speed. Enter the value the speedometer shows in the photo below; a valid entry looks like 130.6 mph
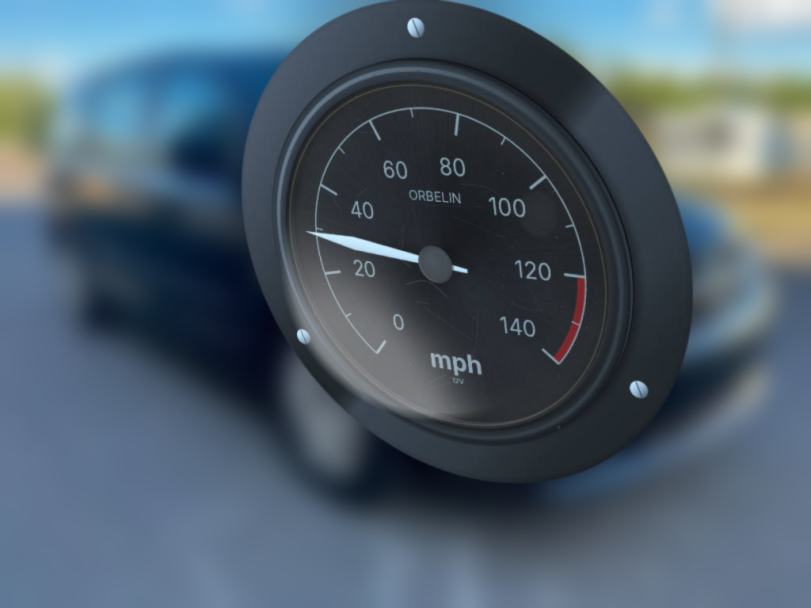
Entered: 30 mph
